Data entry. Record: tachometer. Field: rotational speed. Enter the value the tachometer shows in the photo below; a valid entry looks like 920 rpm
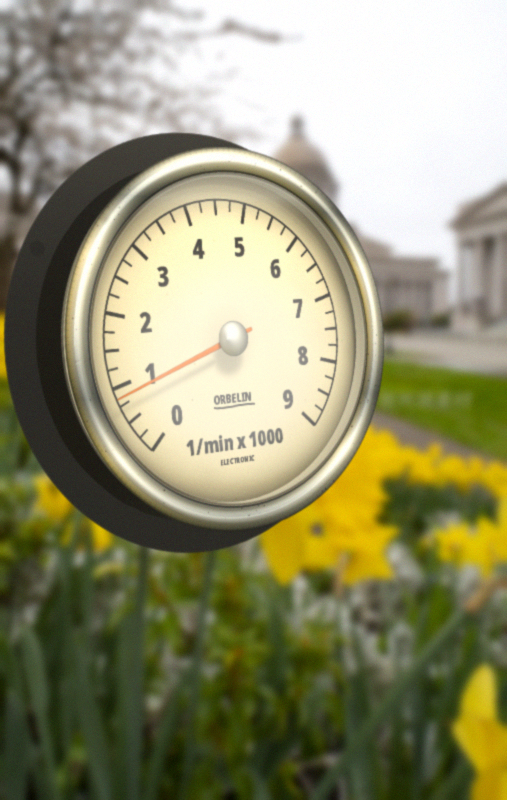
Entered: 875 rpm
